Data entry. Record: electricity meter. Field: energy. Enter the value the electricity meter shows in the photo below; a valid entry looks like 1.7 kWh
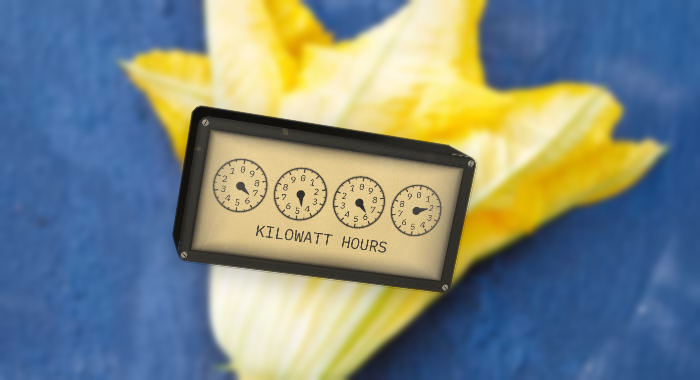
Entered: 6462 kWh
